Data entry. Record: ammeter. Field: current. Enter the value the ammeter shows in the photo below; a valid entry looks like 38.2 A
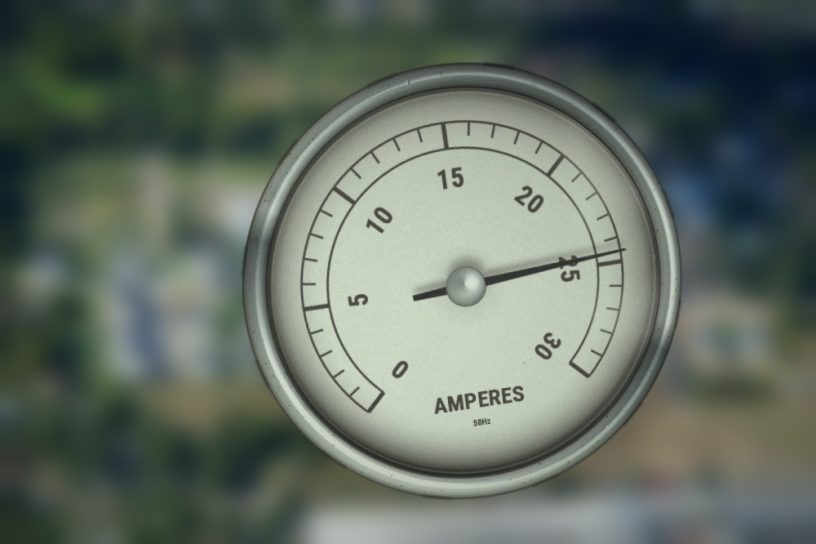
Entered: 24.5 A
